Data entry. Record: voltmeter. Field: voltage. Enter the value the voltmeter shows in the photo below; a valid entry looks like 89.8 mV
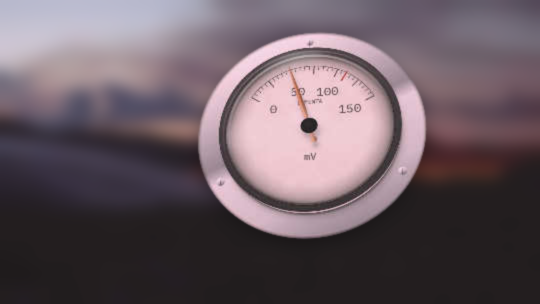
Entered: 50 mV
